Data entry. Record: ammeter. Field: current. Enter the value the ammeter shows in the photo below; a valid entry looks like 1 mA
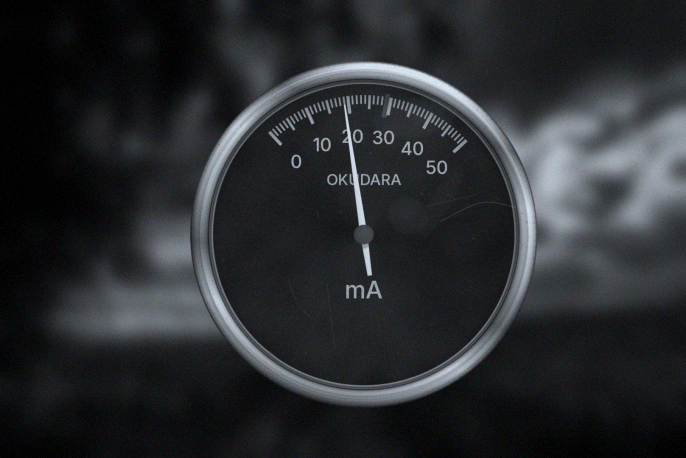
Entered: 19 mA
